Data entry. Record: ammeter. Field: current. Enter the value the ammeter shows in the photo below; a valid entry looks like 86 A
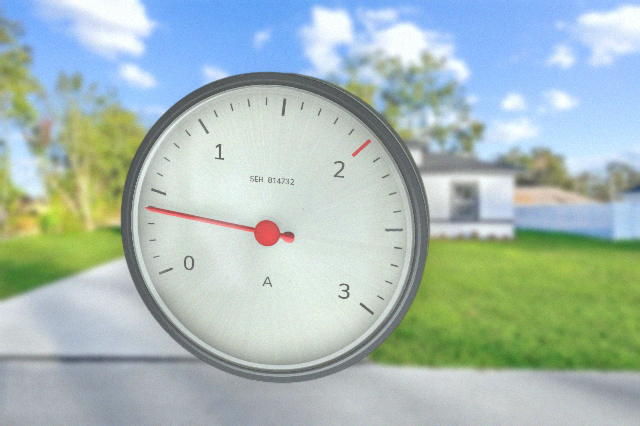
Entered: 0.4 A
